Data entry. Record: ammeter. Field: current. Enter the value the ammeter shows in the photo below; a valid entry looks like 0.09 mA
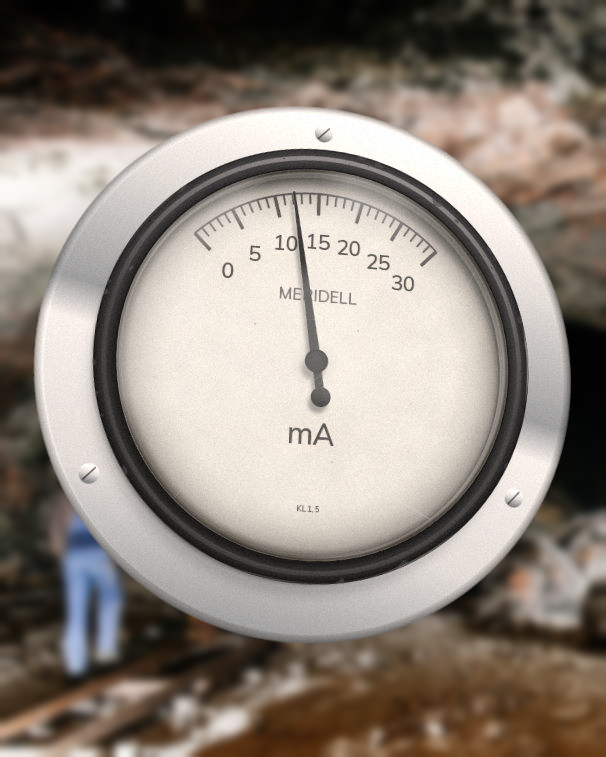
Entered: 12 mA
